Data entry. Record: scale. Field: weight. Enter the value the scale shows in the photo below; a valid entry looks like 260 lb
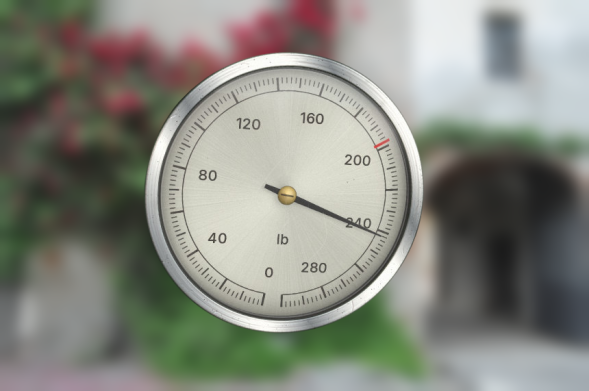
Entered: 242 lb
